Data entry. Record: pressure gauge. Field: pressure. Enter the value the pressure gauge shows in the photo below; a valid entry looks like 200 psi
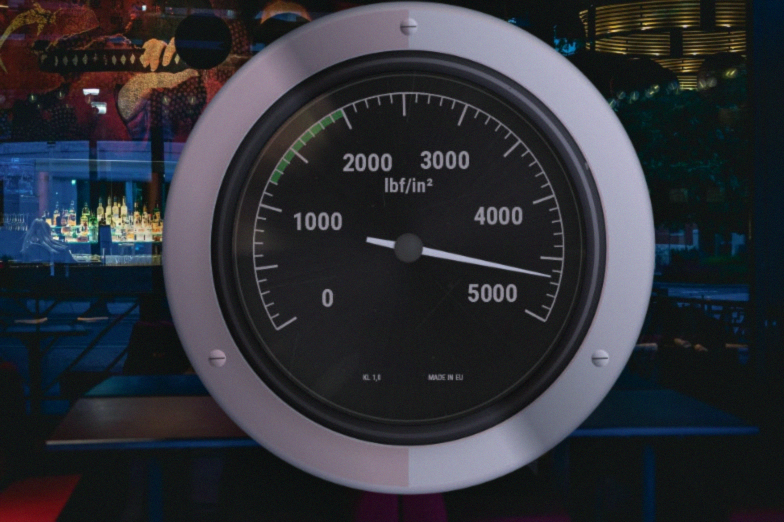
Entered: 4650 psi
